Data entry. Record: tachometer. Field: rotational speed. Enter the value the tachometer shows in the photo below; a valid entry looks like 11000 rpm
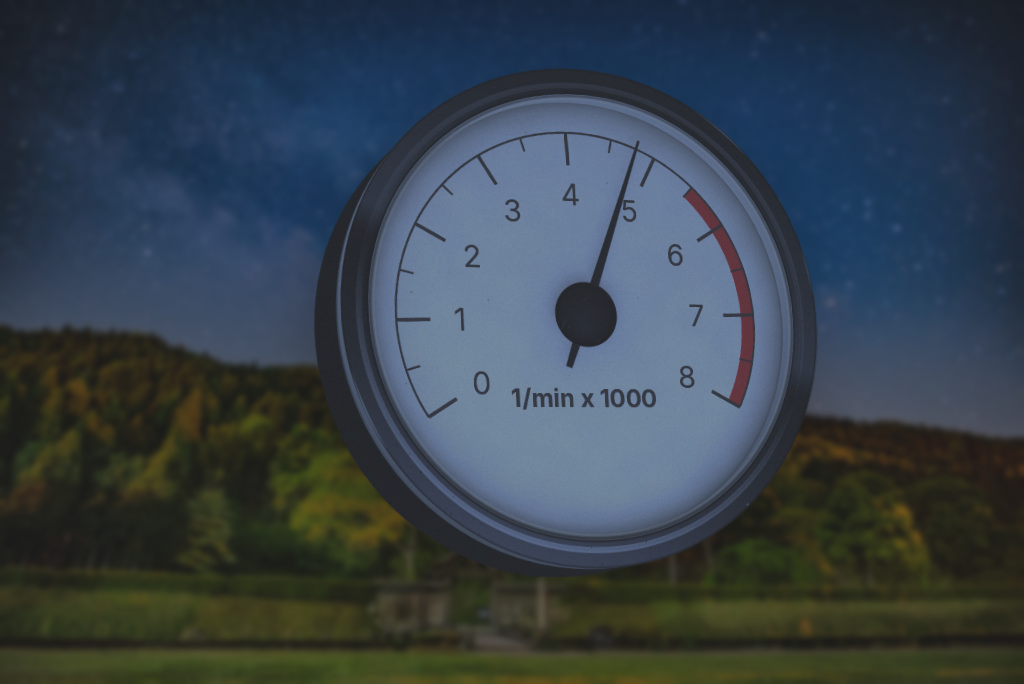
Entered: 4750 rpm
